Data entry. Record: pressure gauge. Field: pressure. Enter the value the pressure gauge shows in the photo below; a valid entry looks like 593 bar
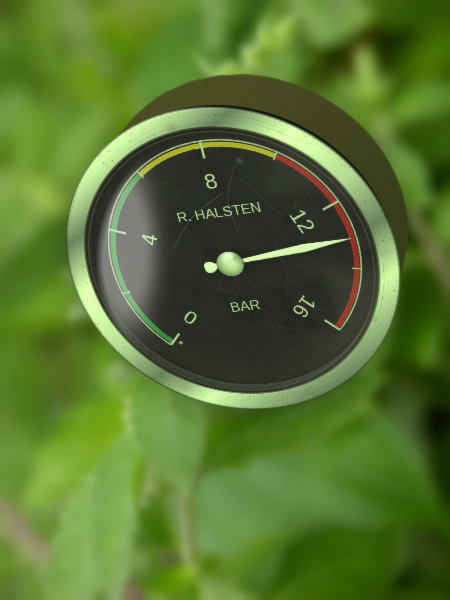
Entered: 13 bar
